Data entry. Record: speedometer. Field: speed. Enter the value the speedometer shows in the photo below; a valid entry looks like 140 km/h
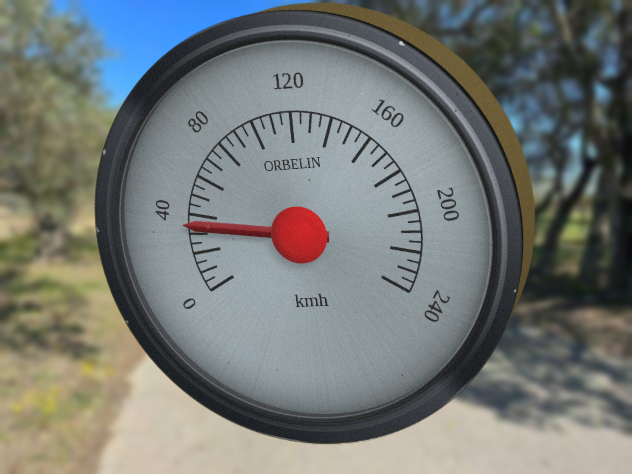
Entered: 35 km/h
